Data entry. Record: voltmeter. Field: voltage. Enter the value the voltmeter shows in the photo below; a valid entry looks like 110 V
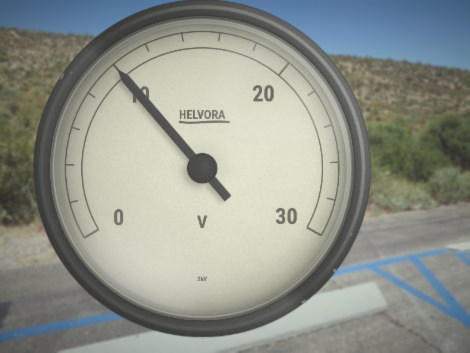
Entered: 10 V
